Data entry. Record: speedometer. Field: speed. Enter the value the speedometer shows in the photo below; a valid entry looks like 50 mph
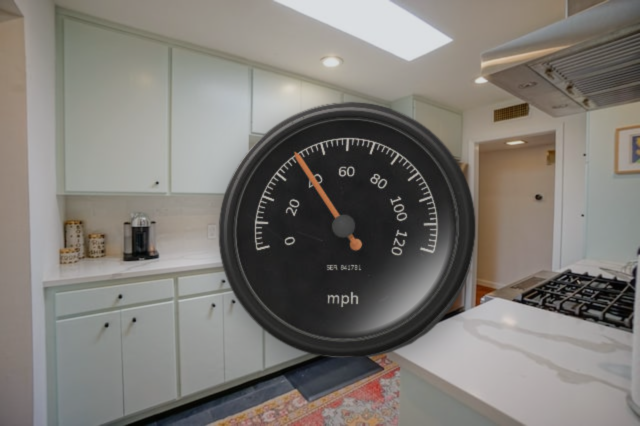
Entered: 40 mph
